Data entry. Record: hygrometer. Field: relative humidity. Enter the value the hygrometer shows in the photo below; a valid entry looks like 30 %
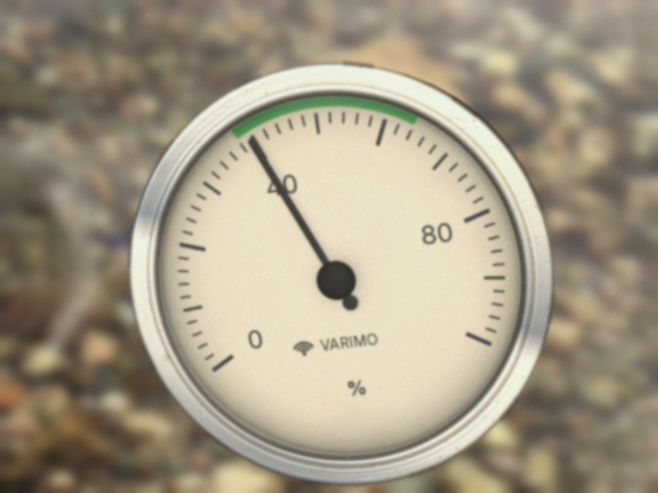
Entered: 40 %
